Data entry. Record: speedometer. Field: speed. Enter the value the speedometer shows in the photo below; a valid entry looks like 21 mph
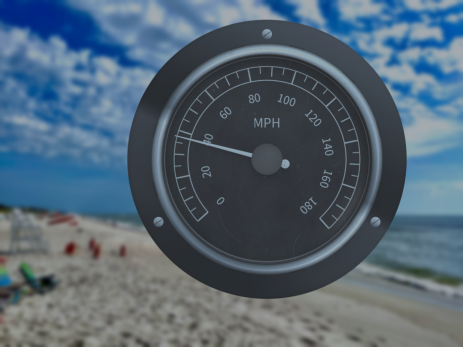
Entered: 37.5 mph
